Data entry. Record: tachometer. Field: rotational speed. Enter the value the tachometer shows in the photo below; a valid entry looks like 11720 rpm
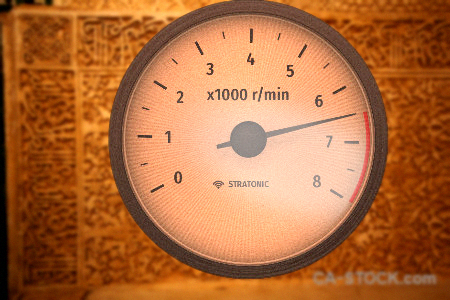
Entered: 6500 rpm
